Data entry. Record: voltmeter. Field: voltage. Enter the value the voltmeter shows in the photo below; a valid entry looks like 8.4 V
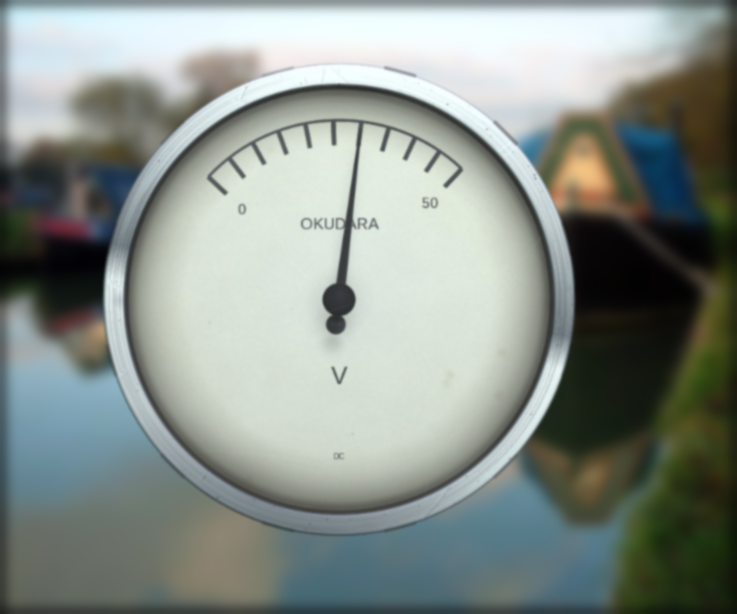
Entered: 30 V
